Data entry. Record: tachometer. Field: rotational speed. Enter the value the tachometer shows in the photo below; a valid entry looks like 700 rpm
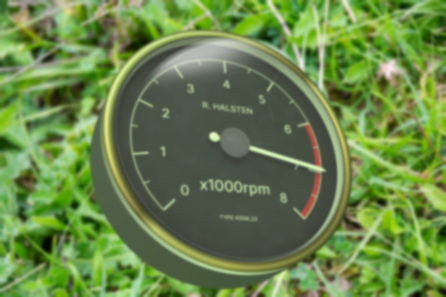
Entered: 7000 rpm
